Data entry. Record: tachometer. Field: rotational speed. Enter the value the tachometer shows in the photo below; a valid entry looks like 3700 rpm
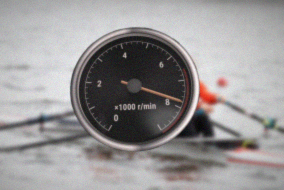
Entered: 7800 rpm
